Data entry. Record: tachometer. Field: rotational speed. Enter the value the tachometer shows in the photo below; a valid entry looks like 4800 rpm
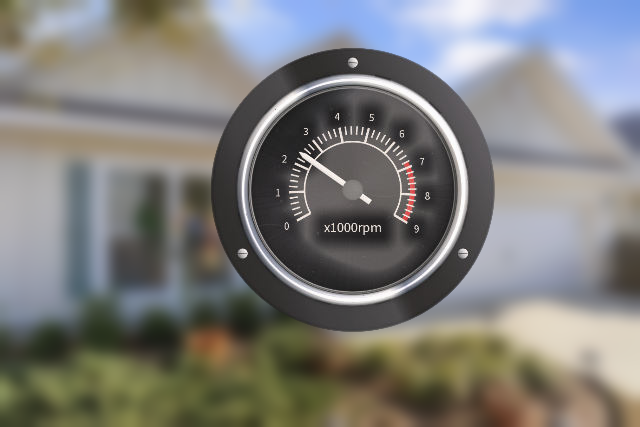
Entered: 2400 rpm
